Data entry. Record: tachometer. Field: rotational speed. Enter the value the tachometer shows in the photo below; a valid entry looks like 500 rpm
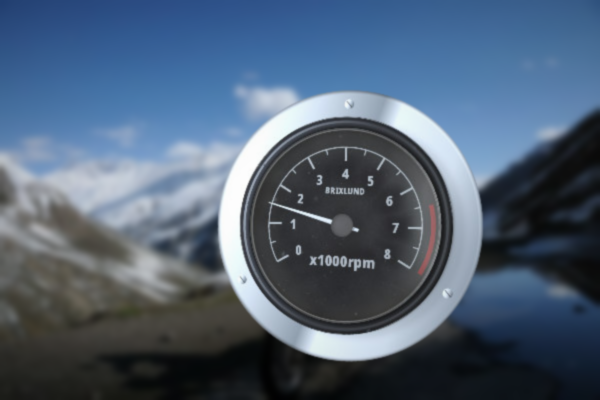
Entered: 1500 rpm
